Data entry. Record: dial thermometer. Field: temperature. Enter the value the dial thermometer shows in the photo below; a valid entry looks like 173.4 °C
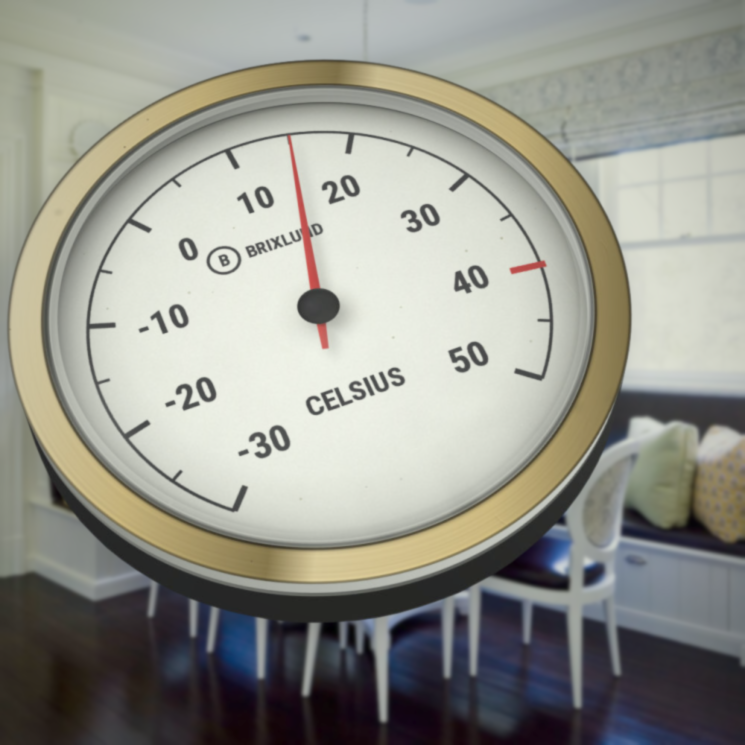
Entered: 15 °C
